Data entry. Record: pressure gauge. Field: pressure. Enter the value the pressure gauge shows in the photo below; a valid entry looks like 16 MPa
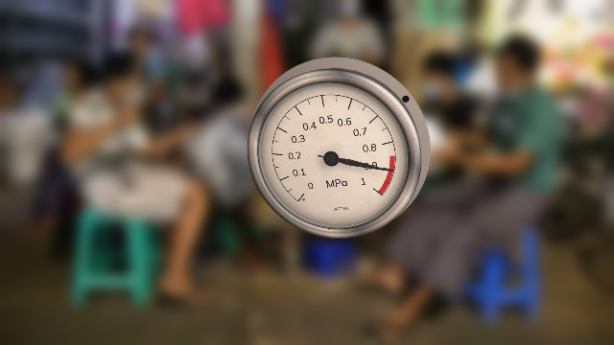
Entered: 0.9 MPa
